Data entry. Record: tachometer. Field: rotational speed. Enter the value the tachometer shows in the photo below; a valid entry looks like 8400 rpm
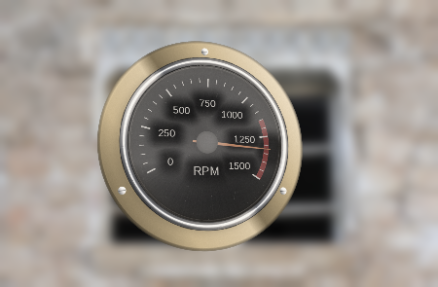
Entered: 1325 rpm
